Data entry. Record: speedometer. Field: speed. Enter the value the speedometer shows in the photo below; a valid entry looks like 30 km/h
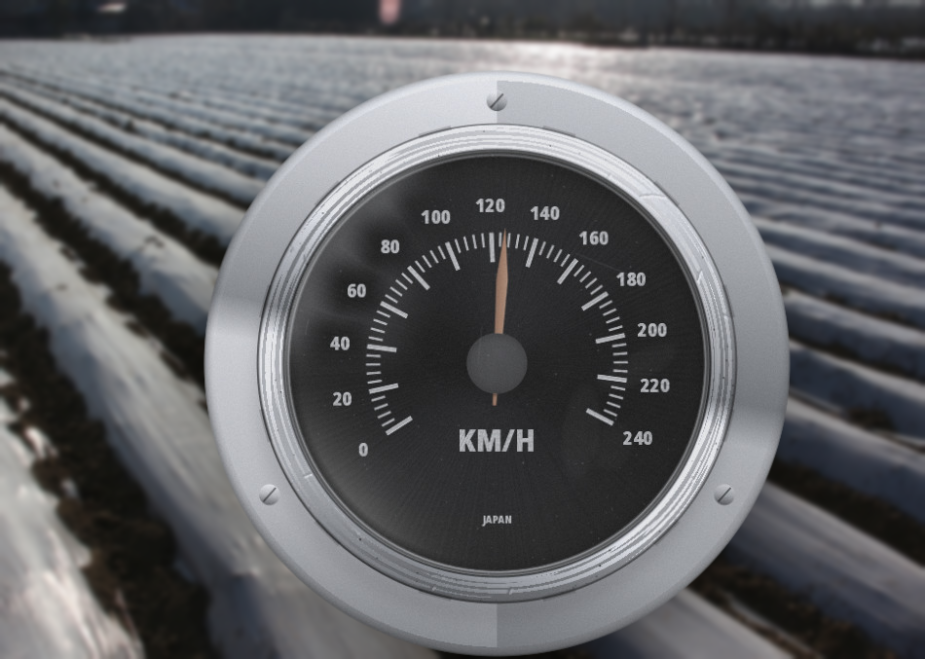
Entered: 126 km/h
